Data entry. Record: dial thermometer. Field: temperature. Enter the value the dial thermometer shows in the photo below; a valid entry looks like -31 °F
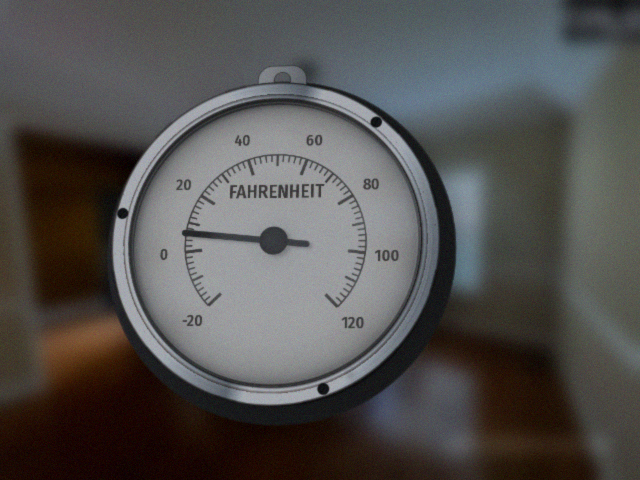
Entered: 6 °F
